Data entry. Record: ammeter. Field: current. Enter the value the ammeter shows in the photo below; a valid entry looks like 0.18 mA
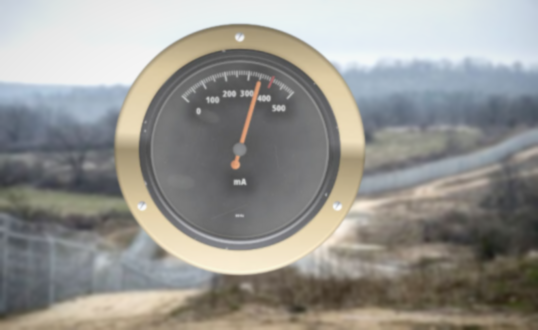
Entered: 350 mA
